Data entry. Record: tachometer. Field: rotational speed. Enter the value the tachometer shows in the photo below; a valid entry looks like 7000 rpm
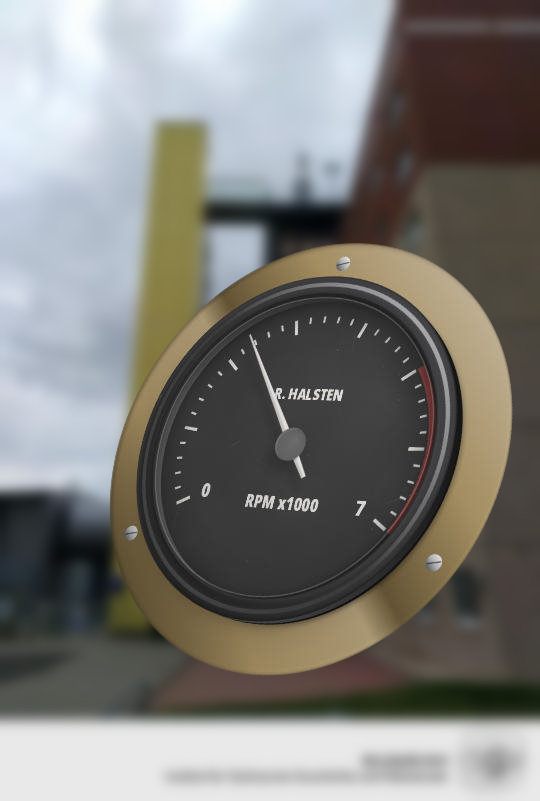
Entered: 2400 rpm
